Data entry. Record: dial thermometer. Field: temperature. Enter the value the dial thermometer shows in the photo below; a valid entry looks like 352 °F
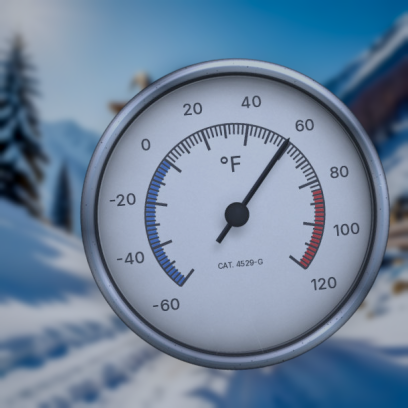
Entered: 58 °F
